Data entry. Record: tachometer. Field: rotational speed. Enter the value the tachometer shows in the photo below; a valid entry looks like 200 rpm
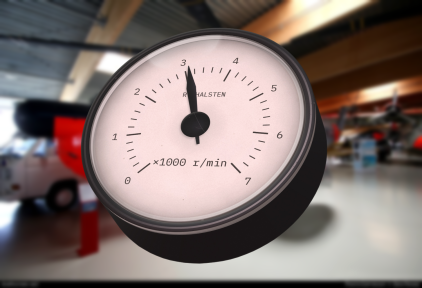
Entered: 3100 rpm
